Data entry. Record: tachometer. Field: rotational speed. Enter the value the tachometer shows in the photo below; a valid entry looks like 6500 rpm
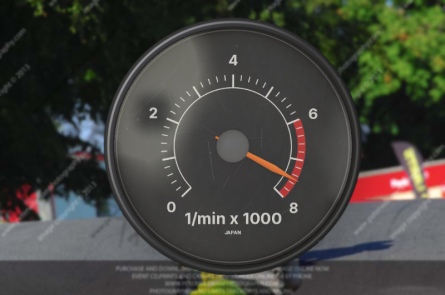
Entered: 7500 rpm
